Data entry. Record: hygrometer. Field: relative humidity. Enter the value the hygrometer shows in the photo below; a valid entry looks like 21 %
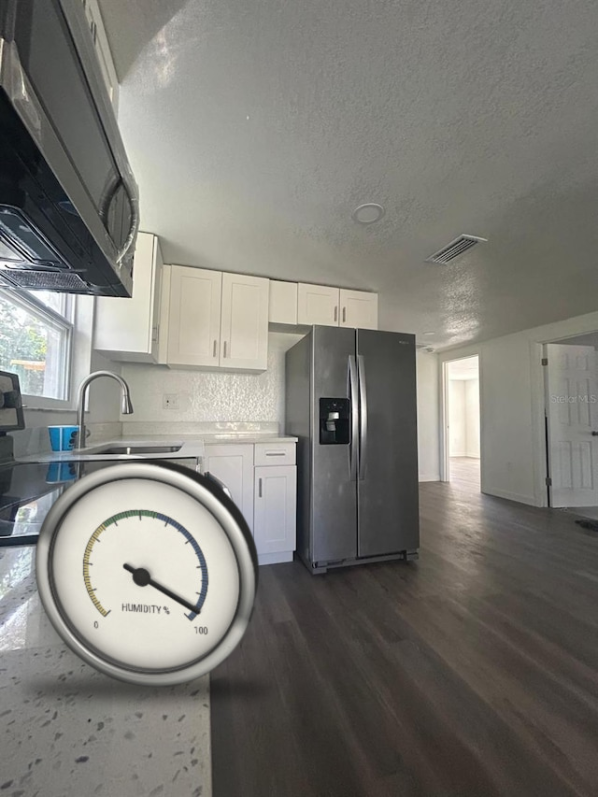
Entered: 95 %
